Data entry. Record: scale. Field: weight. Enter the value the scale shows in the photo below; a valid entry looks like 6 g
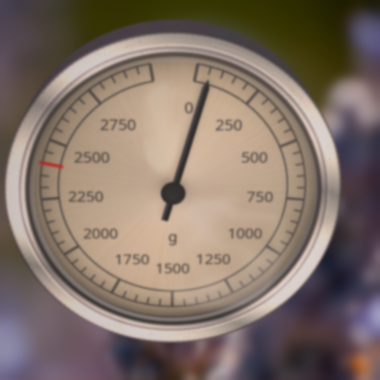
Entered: 50 g
